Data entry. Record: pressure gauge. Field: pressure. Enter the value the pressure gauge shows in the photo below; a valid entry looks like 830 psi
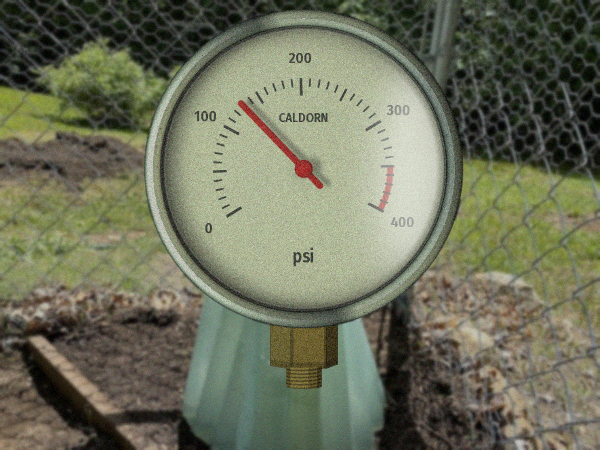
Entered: 130 psi
